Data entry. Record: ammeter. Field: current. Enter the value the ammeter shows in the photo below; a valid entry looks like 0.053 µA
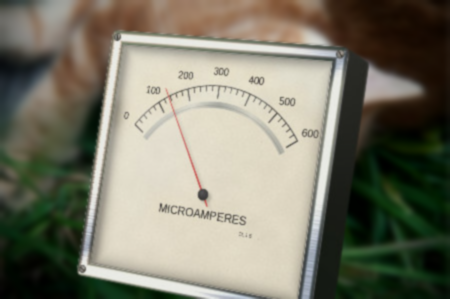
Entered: 140 µA
